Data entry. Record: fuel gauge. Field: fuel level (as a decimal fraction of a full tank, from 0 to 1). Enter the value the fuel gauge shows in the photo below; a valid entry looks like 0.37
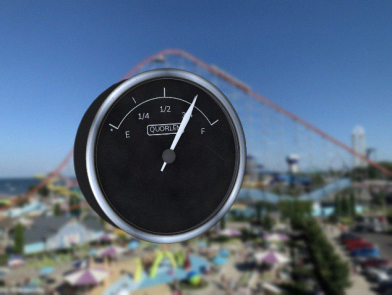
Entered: 0.75
